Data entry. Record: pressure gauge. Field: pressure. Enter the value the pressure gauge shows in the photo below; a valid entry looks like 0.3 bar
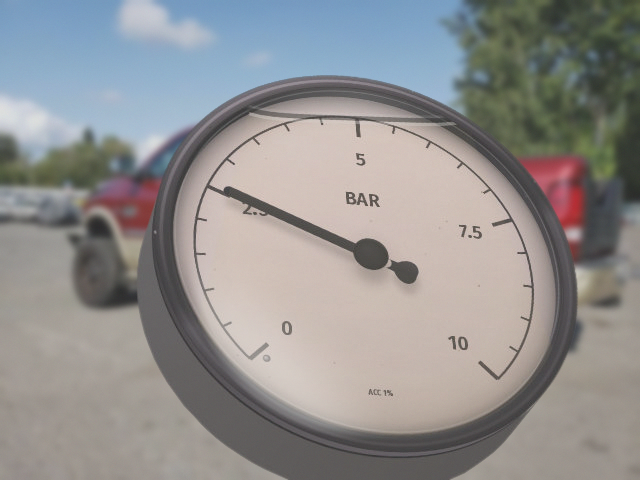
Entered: 2.5 bar
